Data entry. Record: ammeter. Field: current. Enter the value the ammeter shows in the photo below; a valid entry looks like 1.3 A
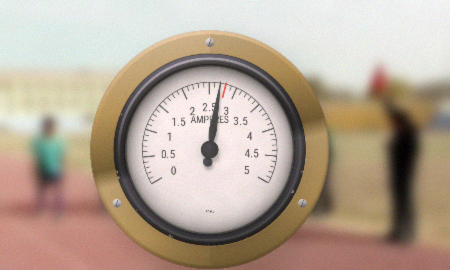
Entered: 2.7 A
